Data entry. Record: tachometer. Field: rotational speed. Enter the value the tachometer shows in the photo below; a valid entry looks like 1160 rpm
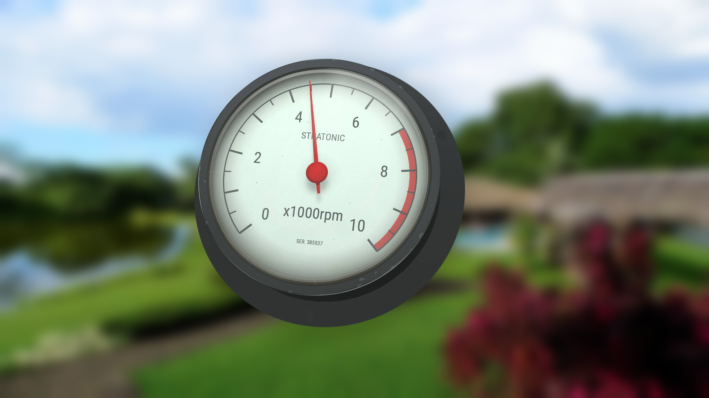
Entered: 4500 rpm
